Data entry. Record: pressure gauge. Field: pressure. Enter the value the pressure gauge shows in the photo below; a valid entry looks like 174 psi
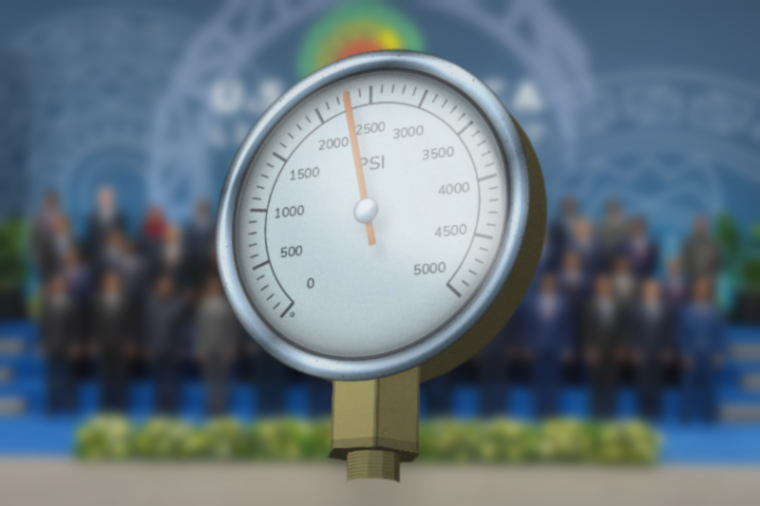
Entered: 2300 psi
